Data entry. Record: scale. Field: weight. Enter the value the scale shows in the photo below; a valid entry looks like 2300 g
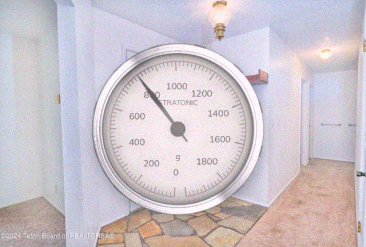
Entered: 800 g
